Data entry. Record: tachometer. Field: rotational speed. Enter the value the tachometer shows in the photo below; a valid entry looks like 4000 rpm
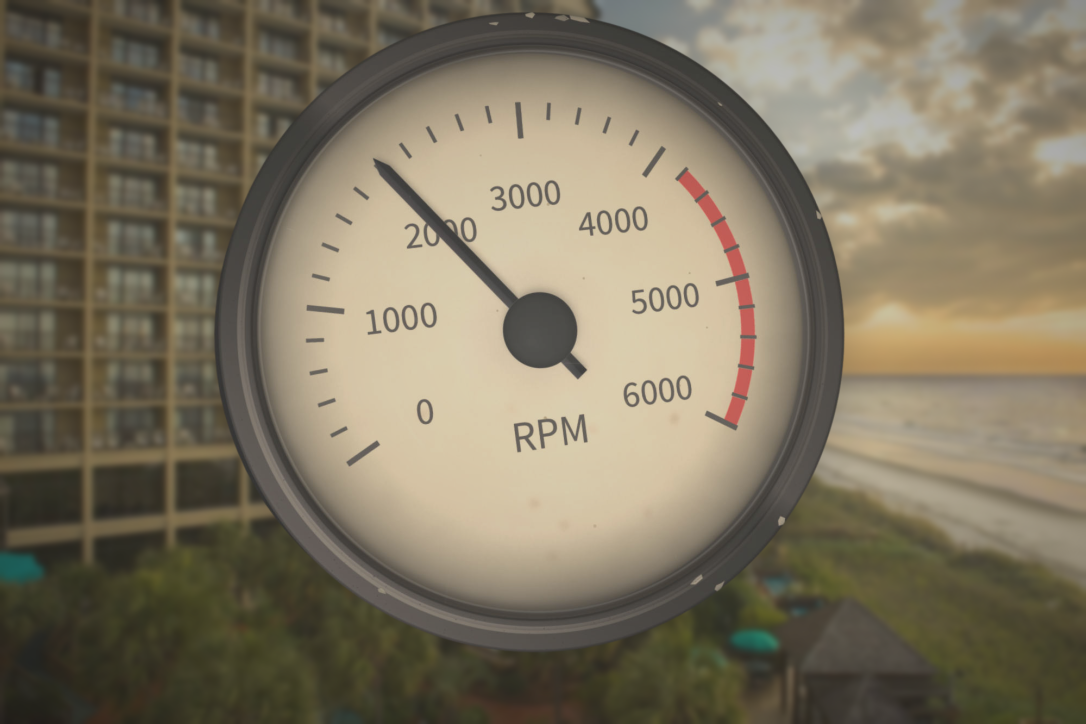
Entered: 2000 rpm
